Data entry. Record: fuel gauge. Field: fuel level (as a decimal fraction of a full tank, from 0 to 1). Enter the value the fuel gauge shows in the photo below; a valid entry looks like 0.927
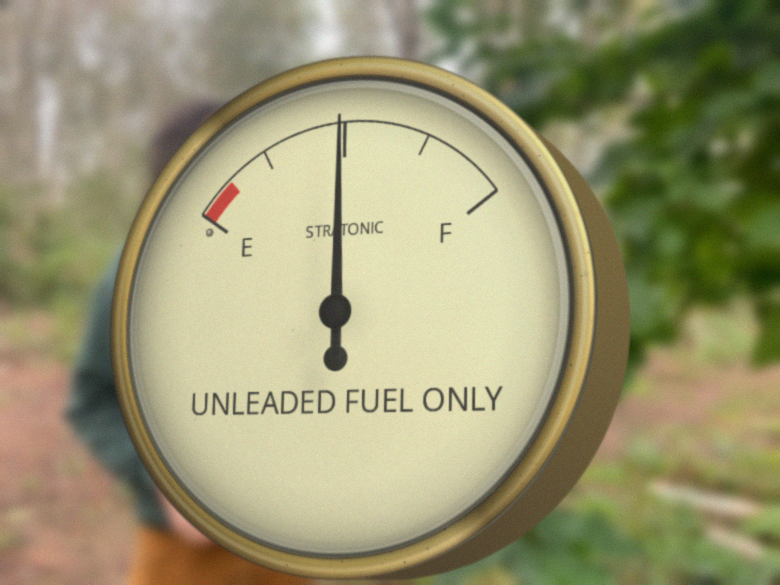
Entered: 0.5
